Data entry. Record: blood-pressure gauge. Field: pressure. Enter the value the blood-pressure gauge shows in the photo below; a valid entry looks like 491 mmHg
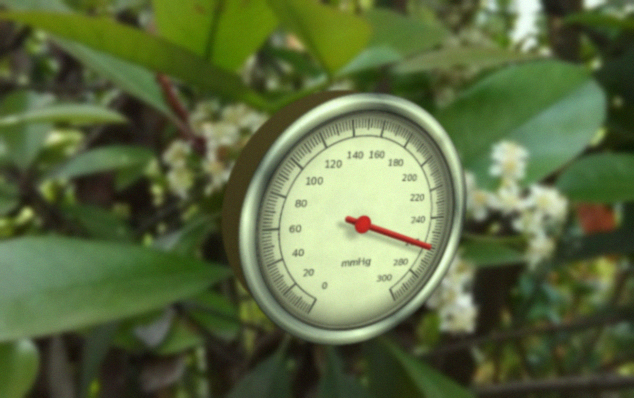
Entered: 260 mmHg
